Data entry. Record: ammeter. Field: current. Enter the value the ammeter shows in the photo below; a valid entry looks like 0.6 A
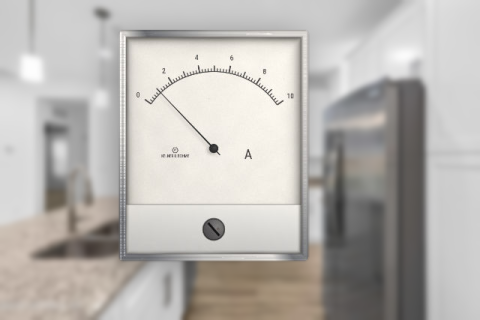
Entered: 1 A
